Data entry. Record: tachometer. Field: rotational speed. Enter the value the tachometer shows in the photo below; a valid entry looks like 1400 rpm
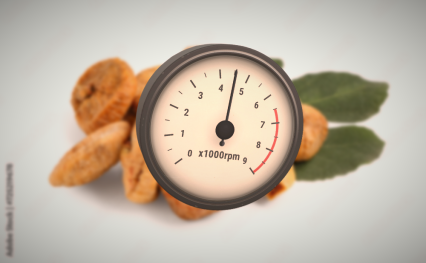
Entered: 4500 rpm
